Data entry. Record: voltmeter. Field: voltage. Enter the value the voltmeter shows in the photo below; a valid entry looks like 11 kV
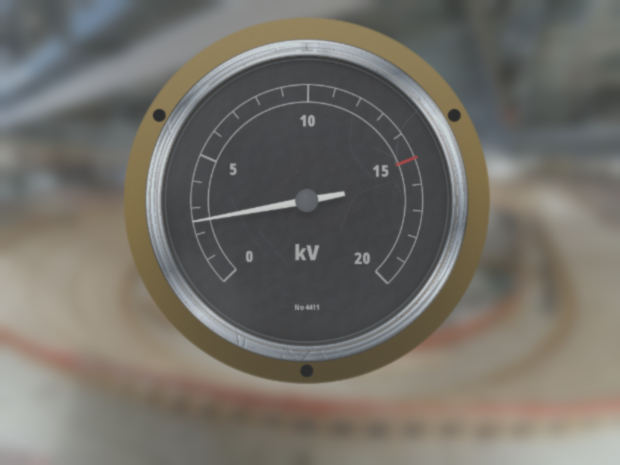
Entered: 2.5 kV
